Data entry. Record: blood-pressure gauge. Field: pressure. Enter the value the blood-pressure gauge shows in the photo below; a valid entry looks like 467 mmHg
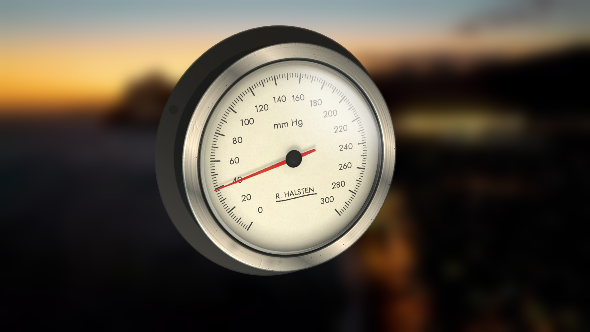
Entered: 40 mmHg
